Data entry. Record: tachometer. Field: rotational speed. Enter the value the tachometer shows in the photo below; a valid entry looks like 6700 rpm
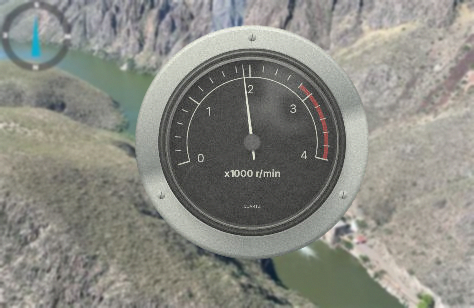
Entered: 1900 rpm
